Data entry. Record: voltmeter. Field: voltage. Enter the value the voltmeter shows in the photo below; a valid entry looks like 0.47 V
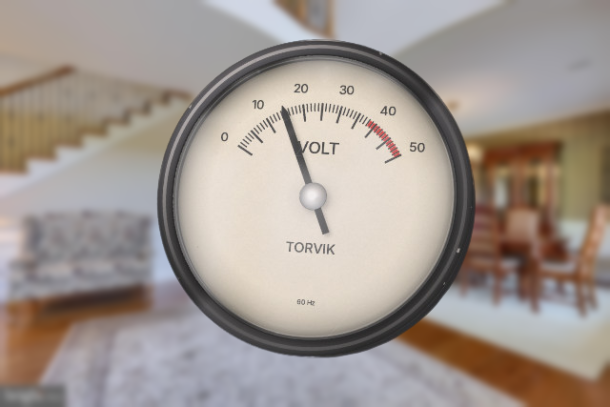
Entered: 15 V
